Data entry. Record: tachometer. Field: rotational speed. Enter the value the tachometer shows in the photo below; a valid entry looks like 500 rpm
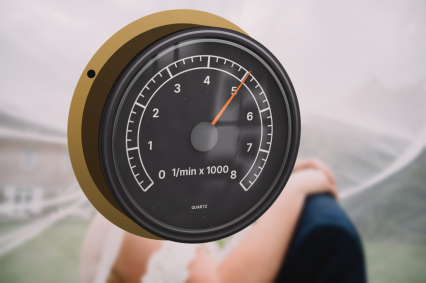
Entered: 5000 rpm
